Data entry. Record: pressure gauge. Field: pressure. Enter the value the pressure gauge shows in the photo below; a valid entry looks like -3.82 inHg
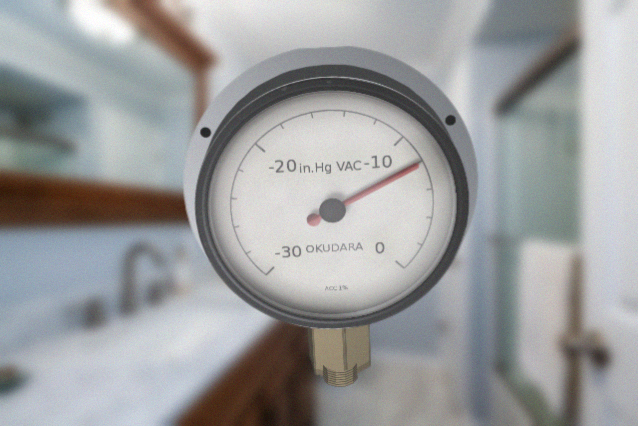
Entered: -8 inHg
